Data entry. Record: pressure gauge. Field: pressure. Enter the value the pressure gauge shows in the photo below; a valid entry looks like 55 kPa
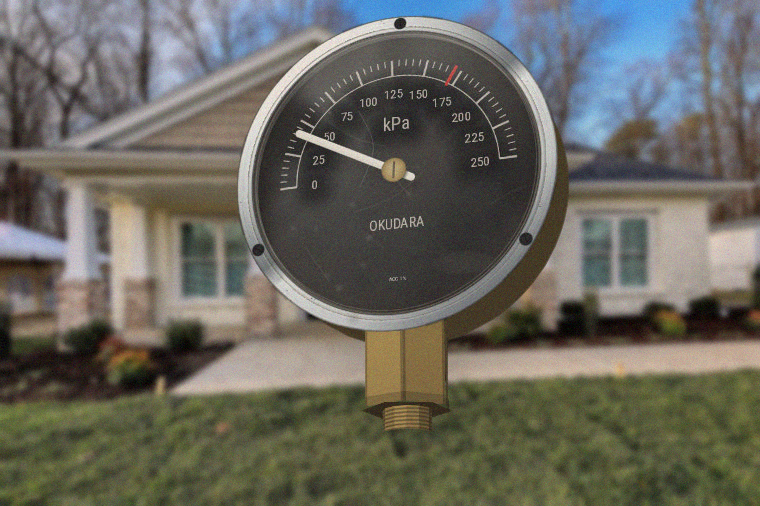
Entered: 40 kPa
